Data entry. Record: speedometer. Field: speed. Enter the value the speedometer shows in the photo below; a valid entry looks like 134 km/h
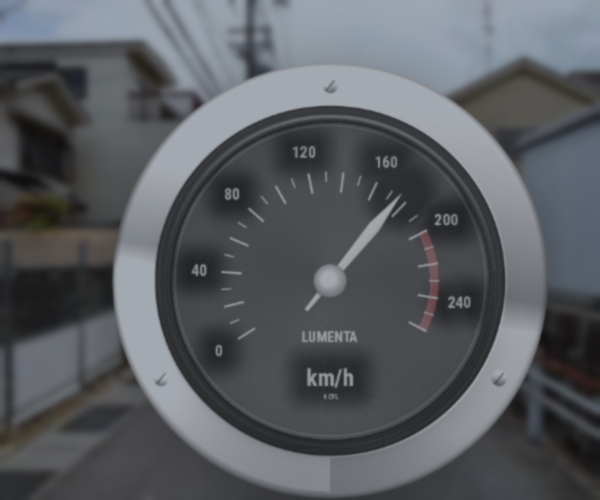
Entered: 175 km/h
